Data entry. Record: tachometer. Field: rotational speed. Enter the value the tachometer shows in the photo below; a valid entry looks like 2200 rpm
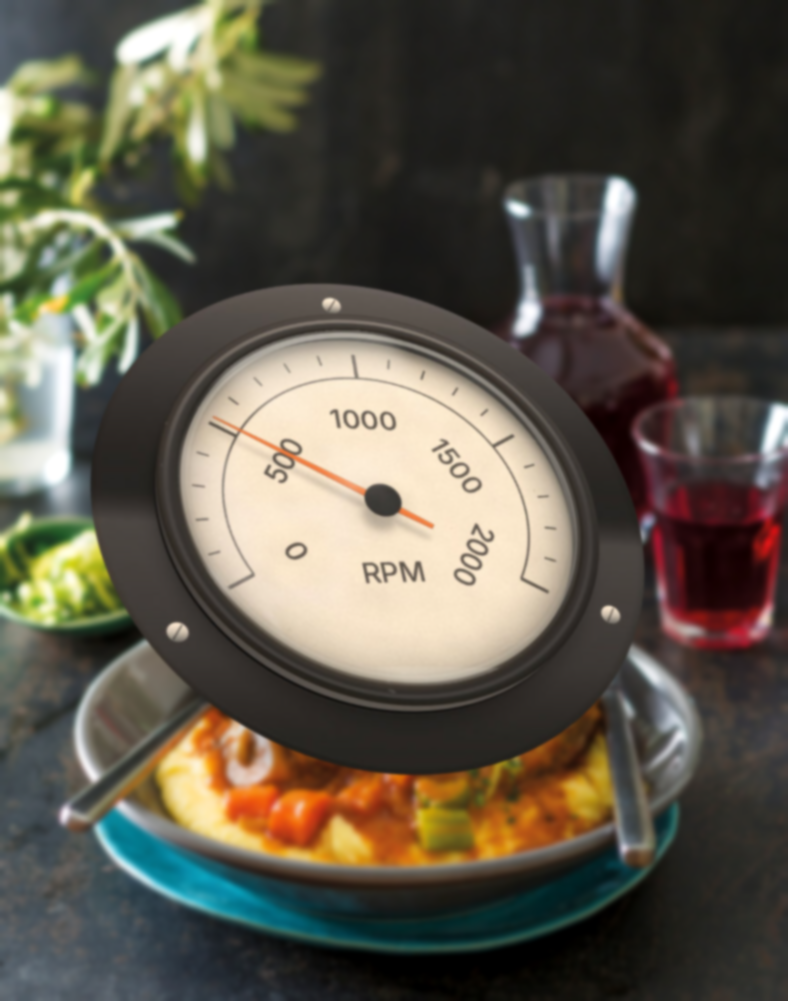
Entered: 500 rpm
